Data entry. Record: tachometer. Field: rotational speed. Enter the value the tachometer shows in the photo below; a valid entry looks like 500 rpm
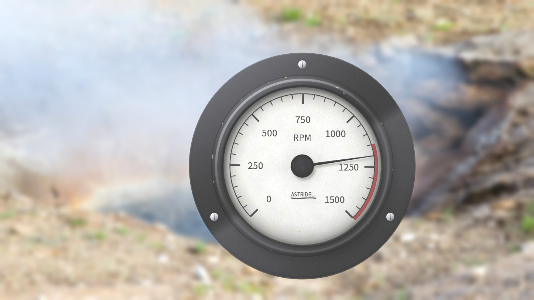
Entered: 1200 rpm
